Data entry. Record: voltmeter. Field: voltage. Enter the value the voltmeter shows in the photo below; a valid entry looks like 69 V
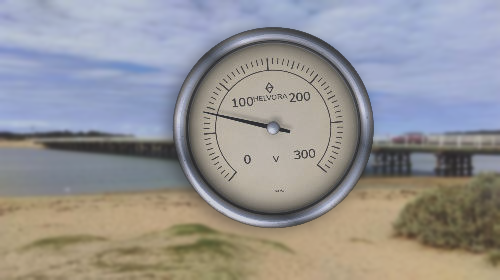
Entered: 70 V
